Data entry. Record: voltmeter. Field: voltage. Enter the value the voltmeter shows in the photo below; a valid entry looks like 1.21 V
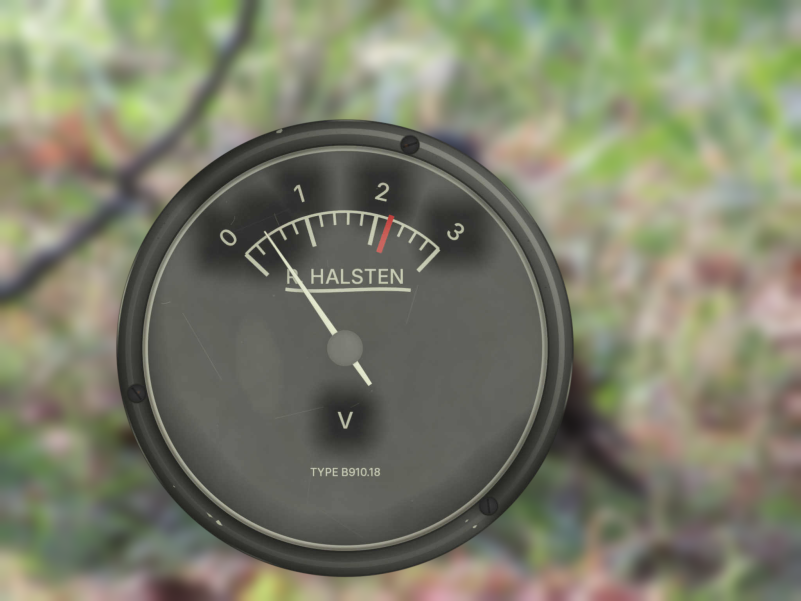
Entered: 0.4 V
